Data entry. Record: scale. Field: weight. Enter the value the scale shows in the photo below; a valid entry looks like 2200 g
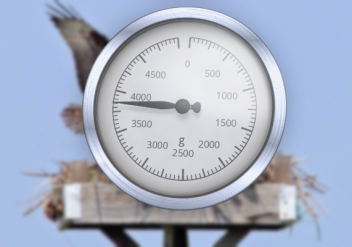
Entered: 3850 g
